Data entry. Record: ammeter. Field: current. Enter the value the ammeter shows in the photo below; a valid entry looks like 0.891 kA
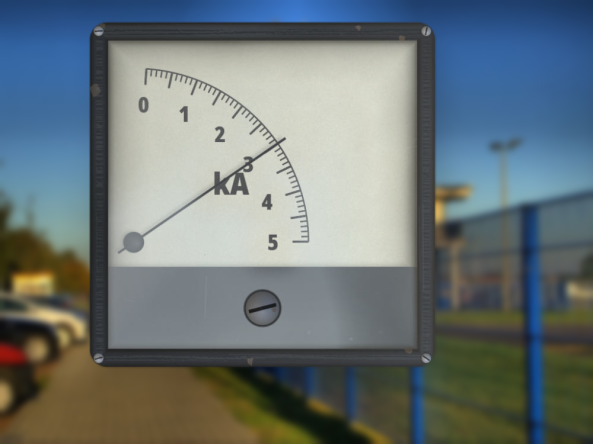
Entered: 3 kA
